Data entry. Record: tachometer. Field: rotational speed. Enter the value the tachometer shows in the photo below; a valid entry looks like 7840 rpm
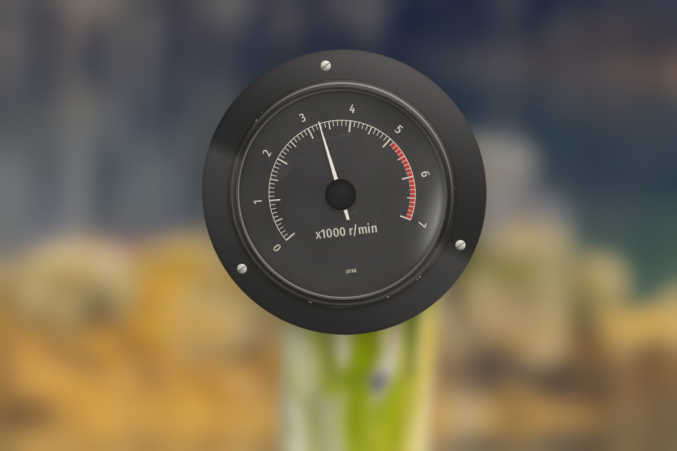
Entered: 3300 rpm
